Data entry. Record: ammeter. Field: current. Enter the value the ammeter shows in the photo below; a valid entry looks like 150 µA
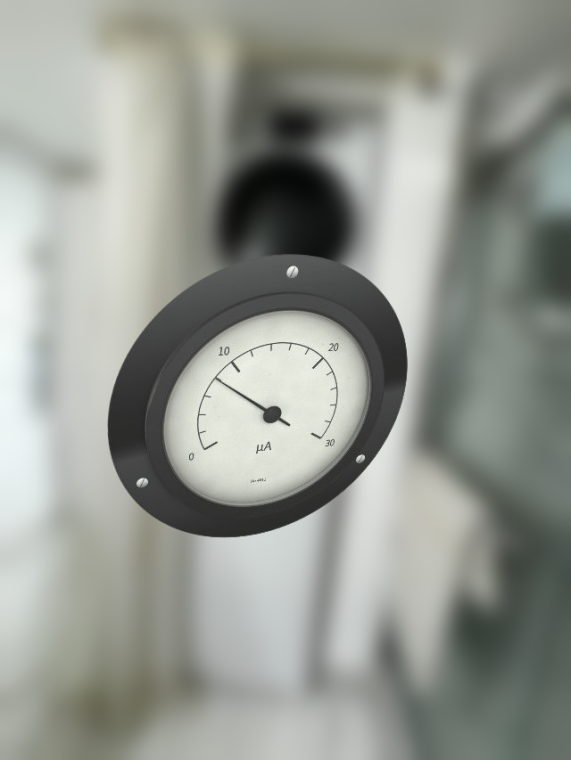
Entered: 8 µA
